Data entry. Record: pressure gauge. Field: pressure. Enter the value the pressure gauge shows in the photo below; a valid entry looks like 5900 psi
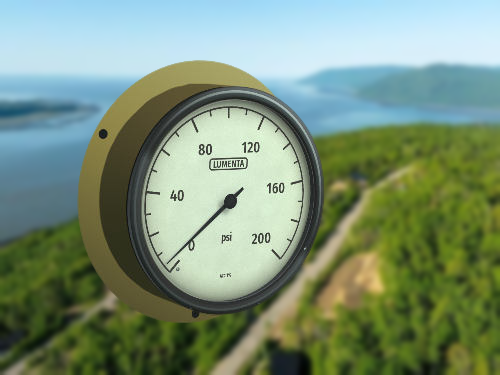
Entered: 5 psi
